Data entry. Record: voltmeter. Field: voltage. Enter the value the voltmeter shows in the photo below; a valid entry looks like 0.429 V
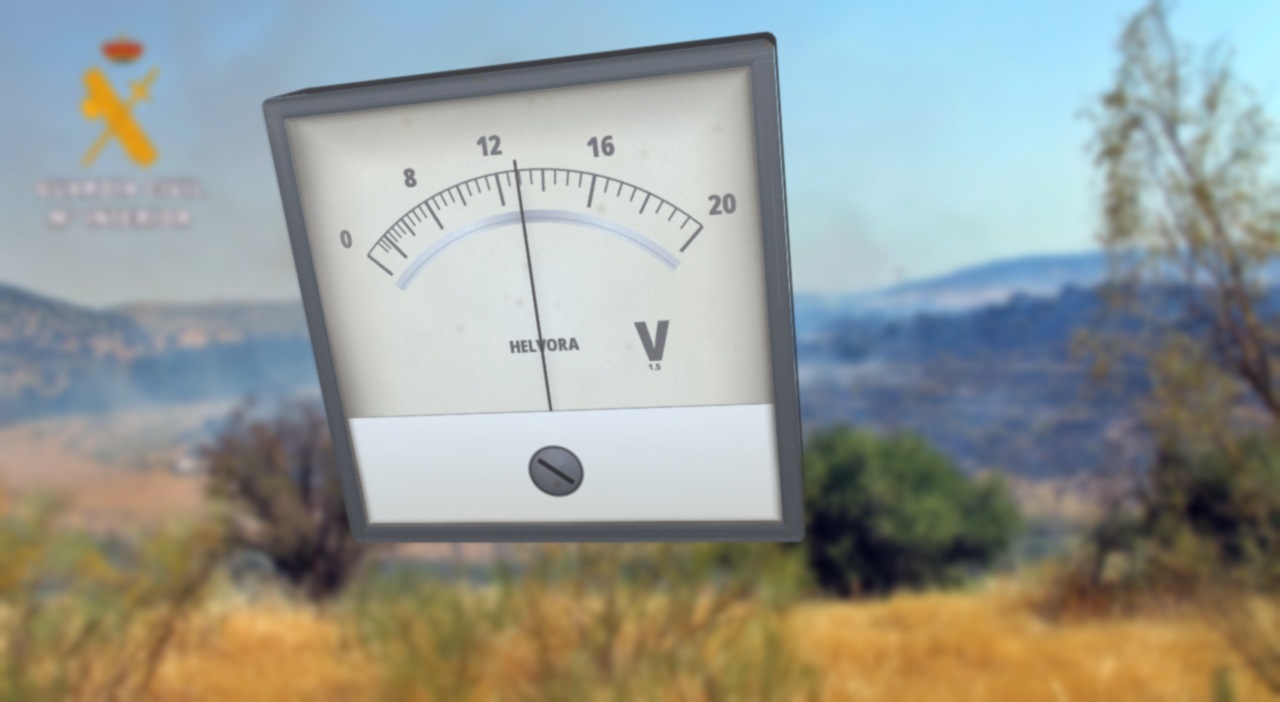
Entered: 13 V
